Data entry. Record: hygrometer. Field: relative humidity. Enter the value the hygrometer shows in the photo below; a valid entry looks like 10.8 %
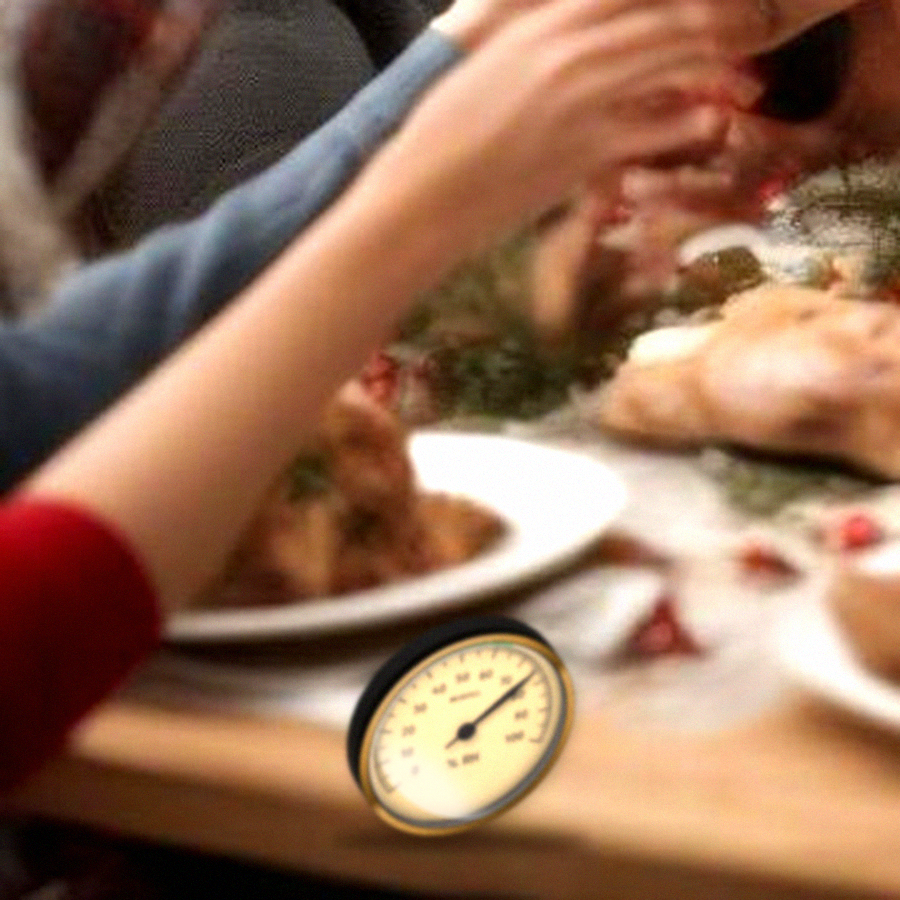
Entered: 75 %
